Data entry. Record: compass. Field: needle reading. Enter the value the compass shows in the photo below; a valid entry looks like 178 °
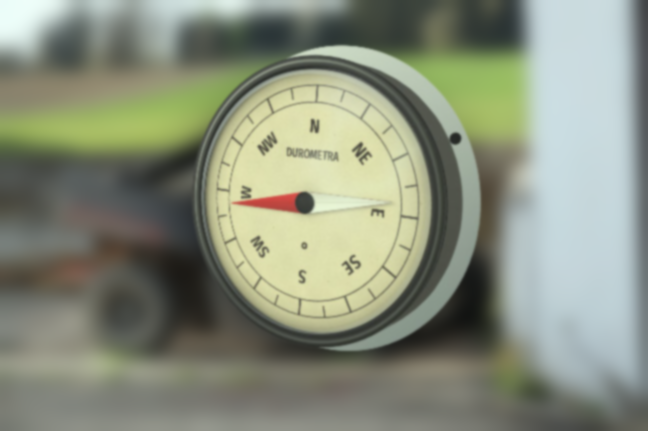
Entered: 262.5 °
